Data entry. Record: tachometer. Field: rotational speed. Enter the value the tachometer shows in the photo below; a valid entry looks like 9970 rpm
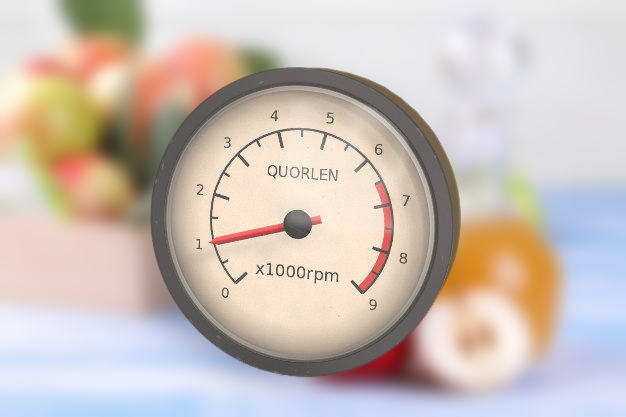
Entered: 1000 rpm
